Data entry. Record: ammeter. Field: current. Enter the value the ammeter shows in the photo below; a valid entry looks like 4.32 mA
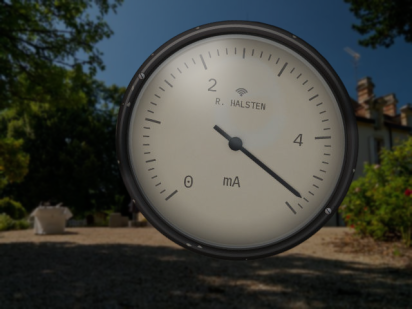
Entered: 4.8 mA
